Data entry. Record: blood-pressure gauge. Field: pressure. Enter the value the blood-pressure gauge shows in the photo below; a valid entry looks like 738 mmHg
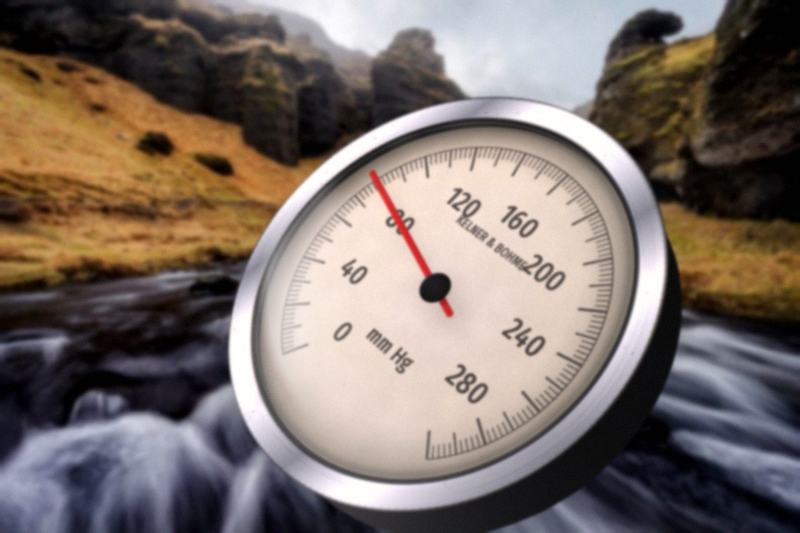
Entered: 80 mmHg
